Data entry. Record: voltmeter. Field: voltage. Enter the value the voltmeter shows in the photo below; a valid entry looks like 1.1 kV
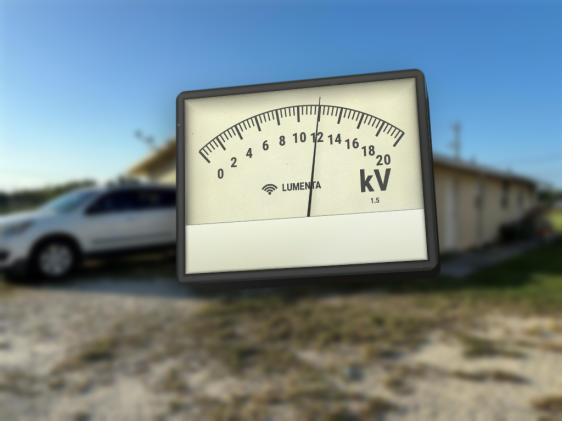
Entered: 12 kV
